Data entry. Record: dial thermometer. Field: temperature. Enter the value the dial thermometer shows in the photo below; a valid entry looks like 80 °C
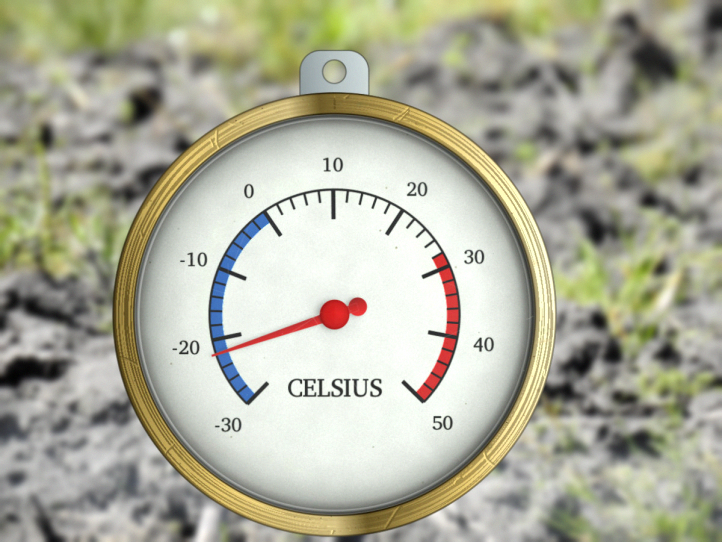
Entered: -22 °C
